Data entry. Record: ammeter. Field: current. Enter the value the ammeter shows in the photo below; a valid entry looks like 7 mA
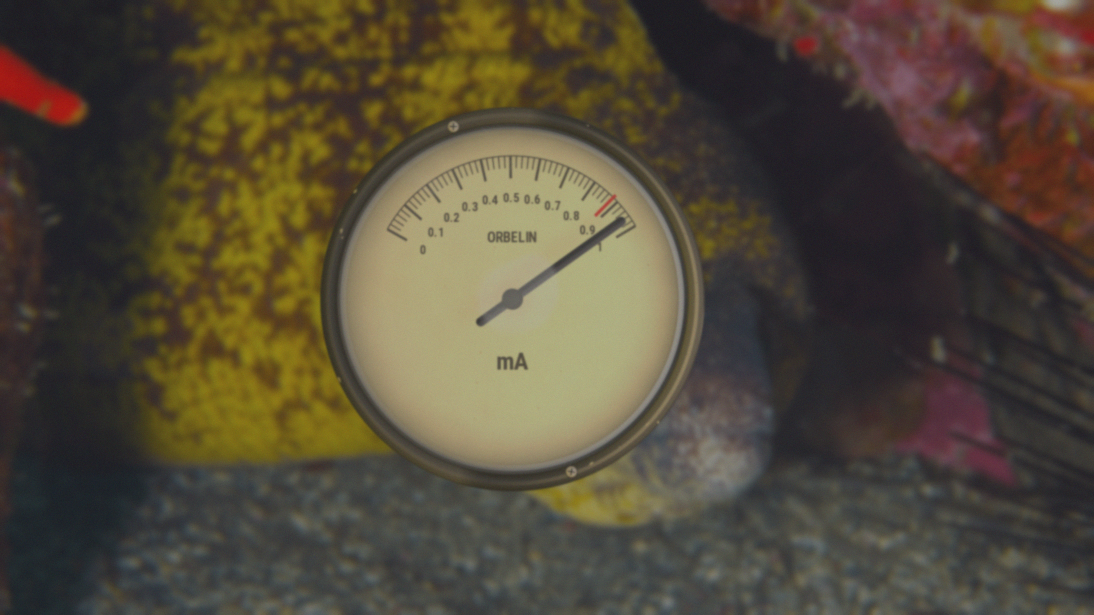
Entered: 0.96 mA
